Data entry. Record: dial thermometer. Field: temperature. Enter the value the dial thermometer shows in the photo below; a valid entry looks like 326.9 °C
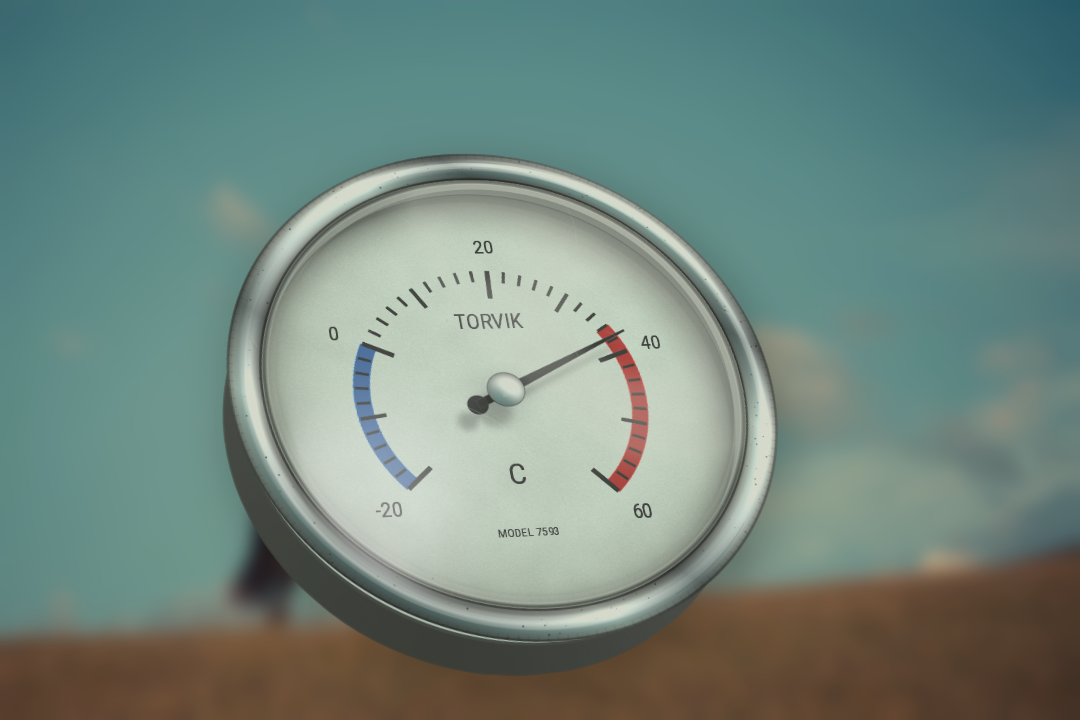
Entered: 38 °C
